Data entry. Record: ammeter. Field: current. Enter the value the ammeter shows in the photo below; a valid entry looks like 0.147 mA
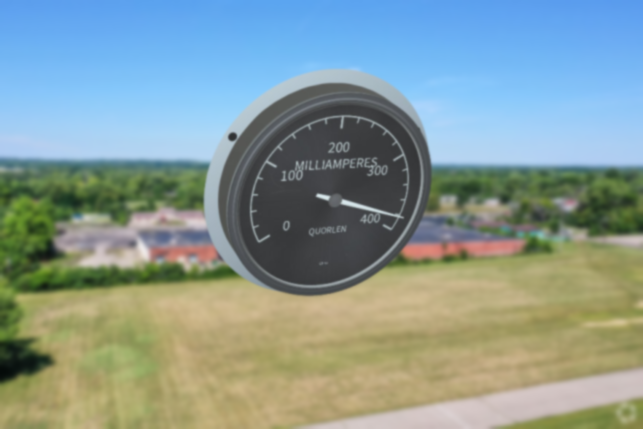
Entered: 380 mA
